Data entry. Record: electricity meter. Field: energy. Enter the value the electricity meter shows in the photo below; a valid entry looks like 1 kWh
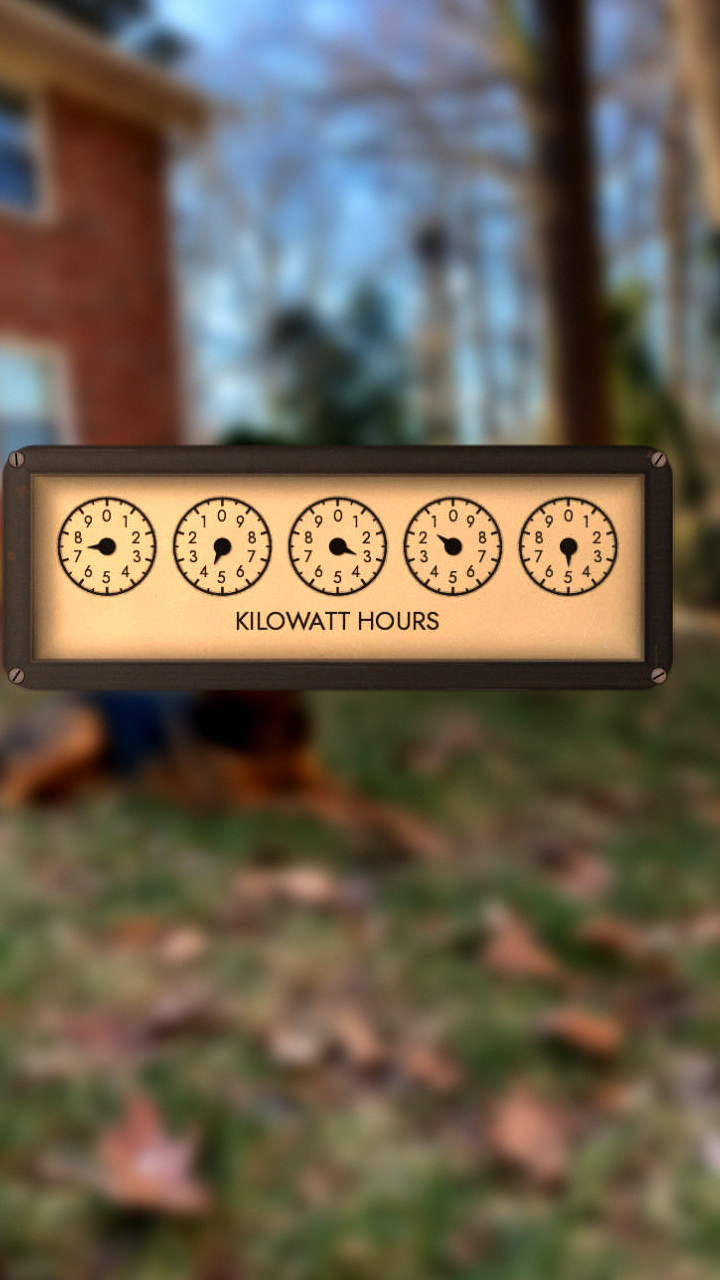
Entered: 74315 kWh
